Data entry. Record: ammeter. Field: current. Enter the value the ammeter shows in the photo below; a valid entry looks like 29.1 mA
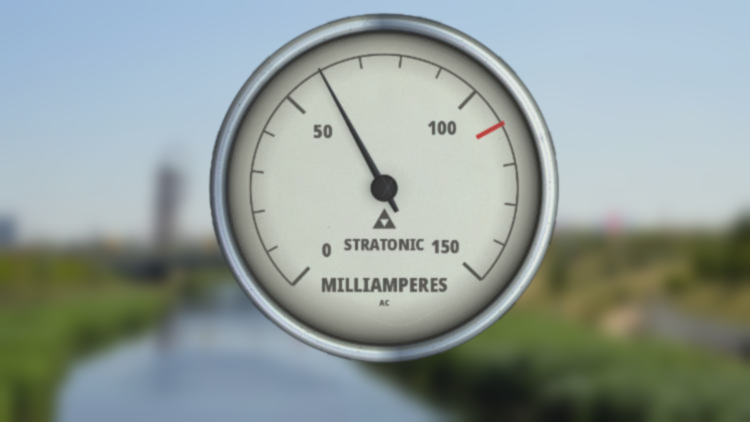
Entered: 60 mA
